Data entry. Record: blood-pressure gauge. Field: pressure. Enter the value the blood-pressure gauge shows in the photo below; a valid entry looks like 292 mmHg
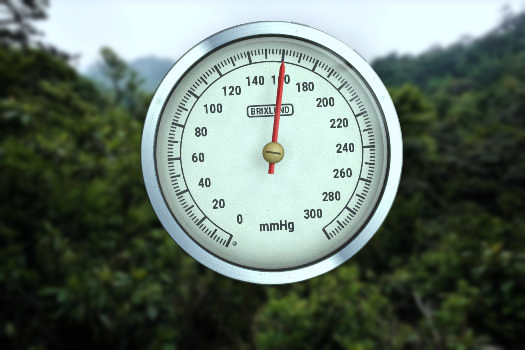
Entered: 160 mmHg
